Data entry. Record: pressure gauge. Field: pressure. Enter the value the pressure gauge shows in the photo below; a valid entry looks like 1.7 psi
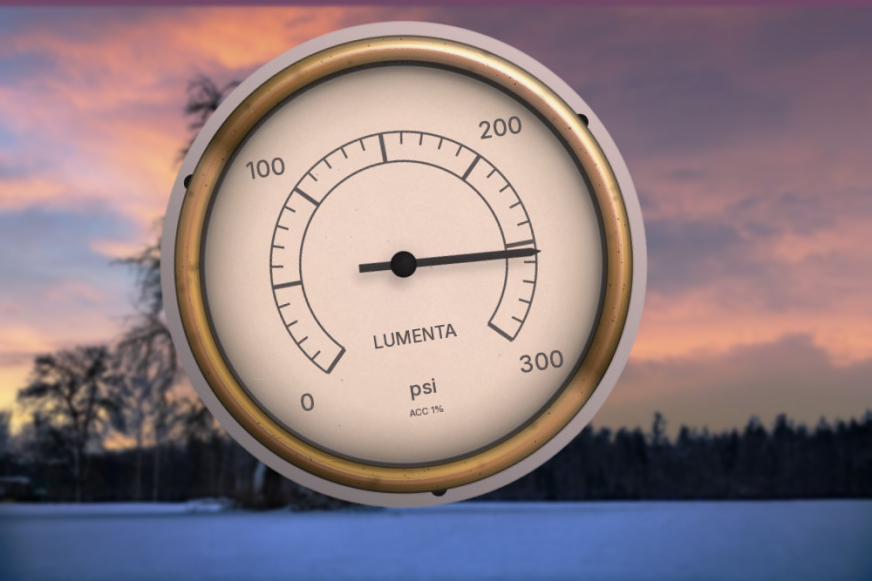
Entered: 255 psi
